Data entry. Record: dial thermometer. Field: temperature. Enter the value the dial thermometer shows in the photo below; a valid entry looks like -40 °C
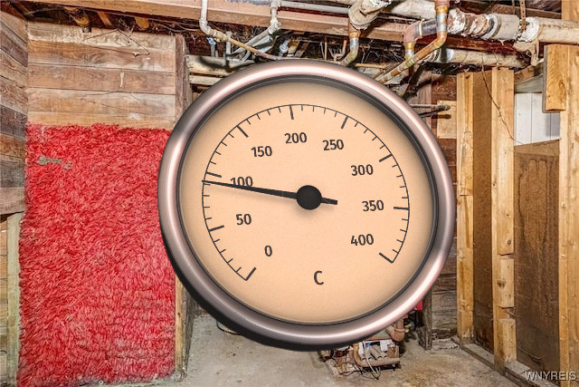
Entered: 90 °C
